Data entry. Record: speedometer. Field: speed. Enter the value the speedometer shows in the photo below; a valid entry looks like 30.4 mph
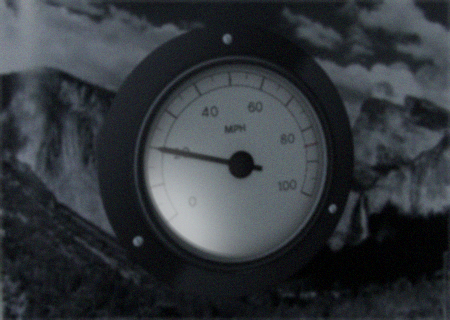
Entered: 20 mph
